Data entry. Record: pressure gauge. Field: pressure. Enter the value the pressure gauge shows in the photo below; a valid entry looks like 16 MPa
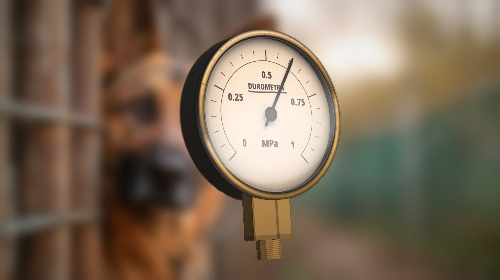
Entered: 0.6 MPa
